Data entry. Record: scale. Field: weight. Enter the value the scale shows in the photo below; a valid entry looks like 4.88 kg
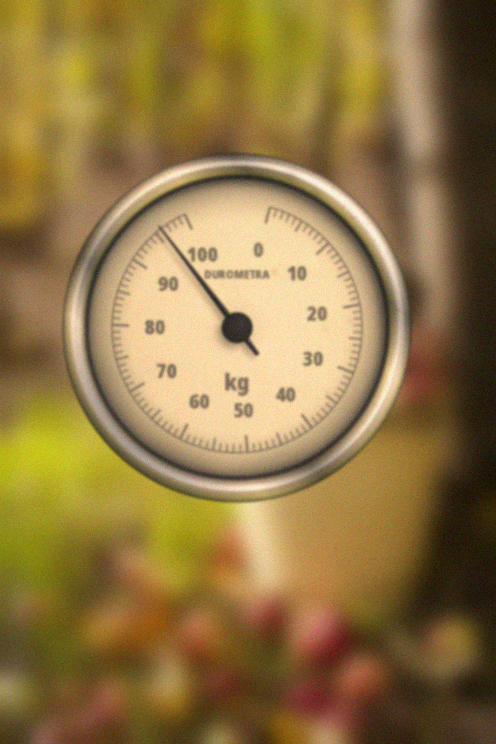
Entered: 96 kg
